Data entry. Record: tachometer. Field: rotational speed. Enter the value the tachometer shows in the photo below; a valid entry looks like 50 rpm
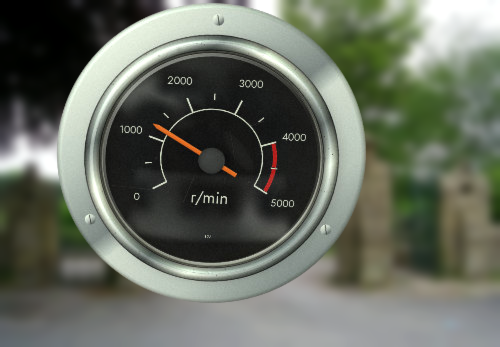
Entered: 1250 rpm
